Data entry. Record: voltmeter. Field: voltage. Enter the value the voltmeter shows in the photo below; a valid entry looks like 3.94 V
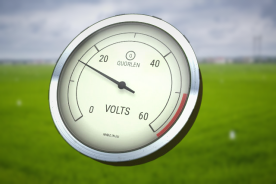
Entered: 15 V
